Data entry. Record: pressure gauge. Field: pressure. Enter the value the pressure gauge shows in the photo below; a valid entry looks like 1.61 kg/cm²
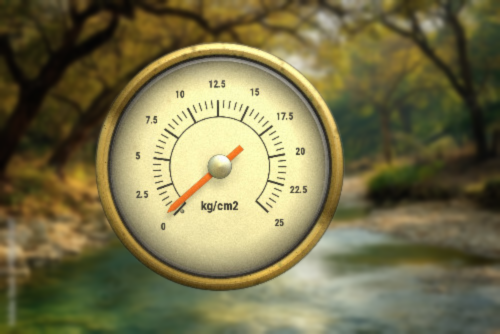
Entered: 0.5 kg/cm²
